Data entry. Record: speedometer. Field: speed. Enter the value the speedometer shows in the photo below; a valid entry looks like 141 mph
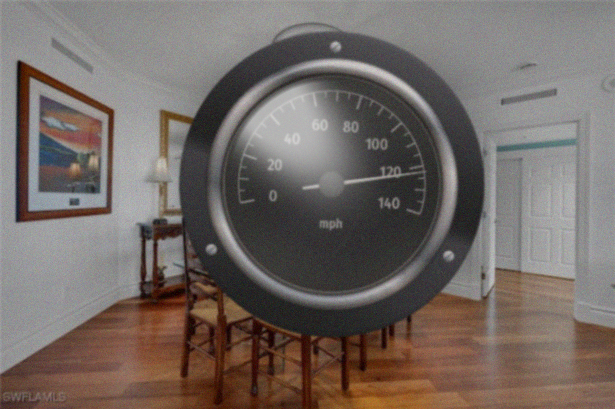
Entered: 122.5 mph
